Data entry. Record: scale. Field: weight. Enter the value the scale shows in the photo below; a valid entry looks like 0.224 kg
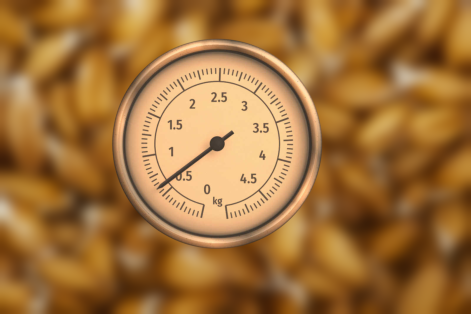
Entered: 0.6 kg
